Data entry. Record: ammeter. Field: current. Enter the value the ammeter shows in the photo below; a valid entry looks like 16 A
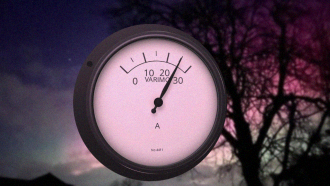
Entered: 25 A
